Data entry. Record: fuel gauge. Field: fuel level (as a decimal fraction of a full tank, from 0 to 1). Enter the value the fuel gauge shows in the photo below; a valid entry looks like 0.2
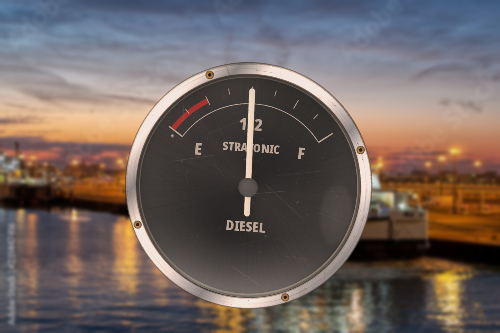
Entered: 0.5
